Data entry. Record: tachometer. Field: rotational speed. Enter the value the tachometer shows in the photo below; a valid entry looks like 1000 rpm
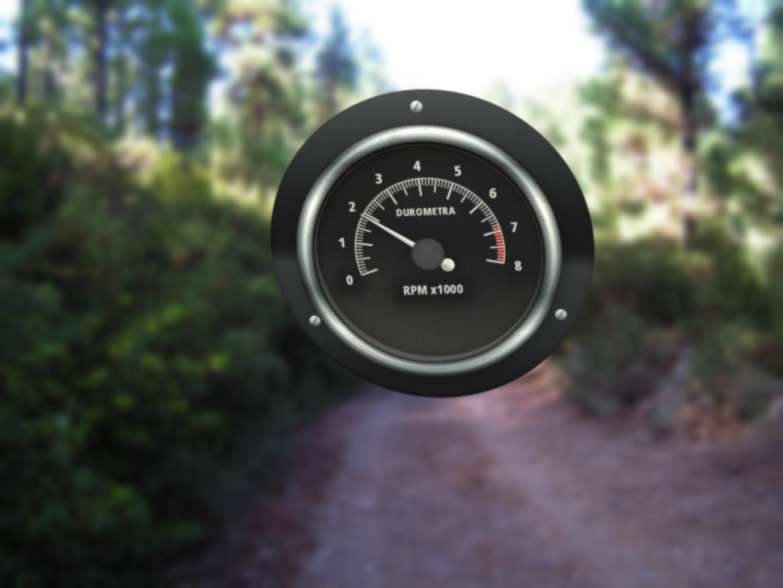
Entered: 2000 rpm
